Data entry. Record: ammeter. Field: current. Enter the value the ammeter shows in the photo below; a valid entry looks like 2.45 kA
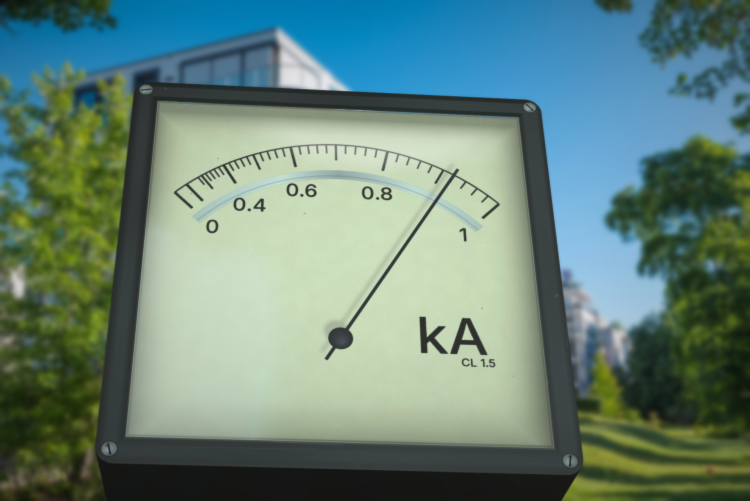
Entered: 0.92 kA
